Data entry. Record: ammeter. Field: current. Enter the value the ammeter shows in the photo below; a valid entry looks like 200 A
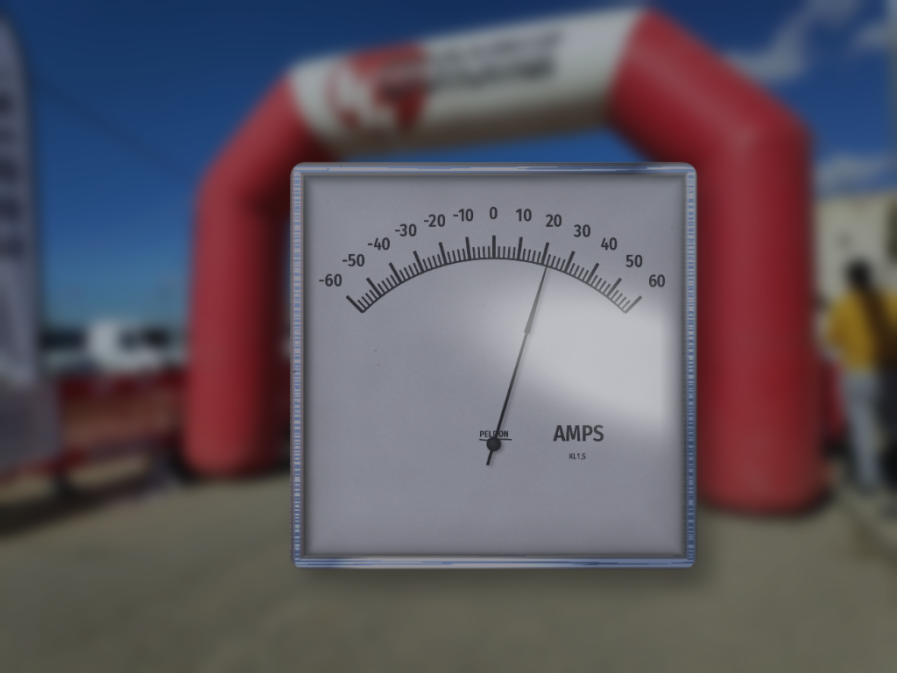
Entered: 22 A
